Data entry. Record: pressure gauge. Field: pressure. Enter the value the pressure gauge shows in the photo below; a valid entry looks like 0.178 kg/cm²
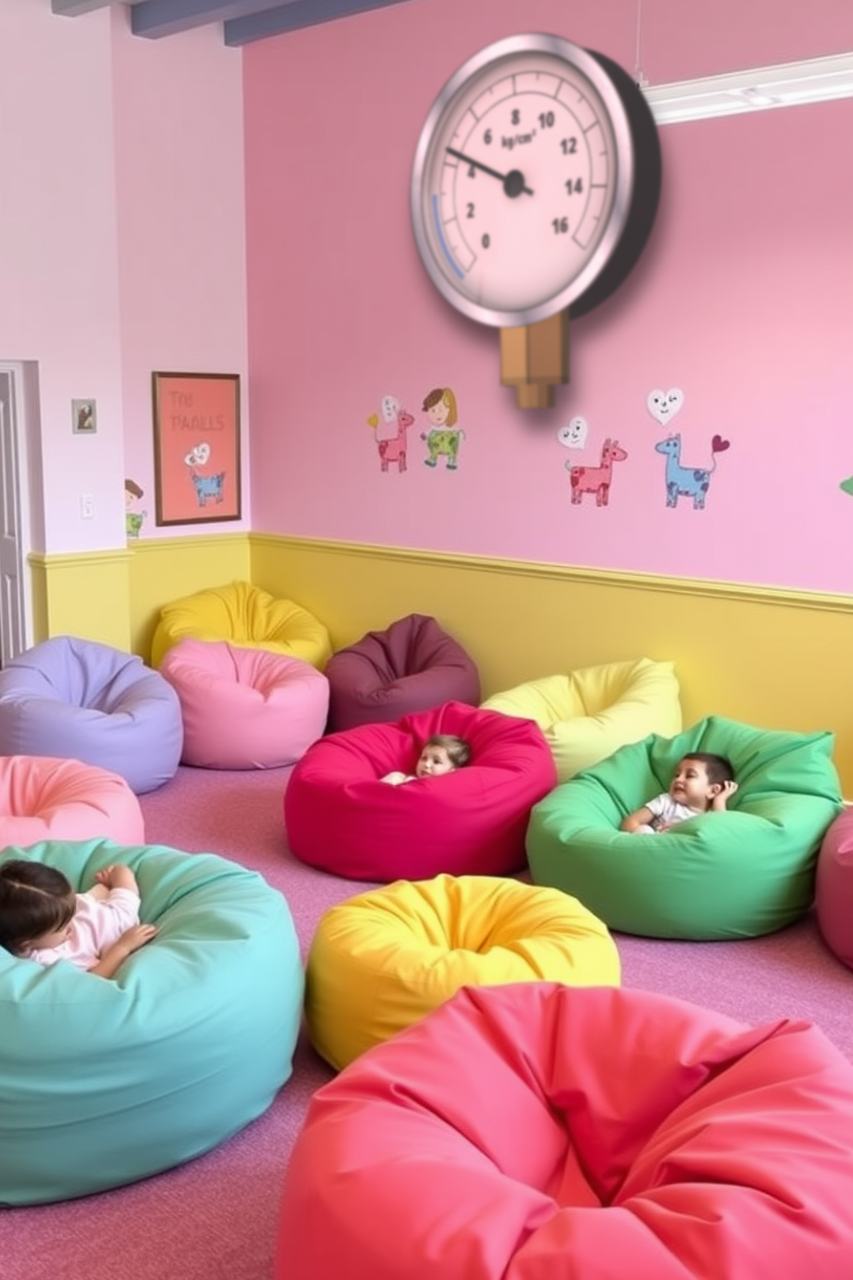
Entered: 4.5 kg/cm²
